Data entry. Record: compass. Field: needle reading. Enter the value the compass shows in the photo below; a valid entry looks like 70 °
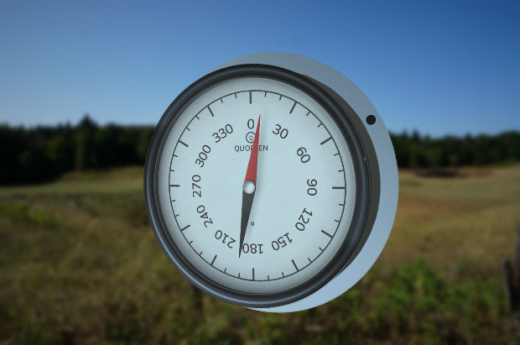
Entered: 10 °
